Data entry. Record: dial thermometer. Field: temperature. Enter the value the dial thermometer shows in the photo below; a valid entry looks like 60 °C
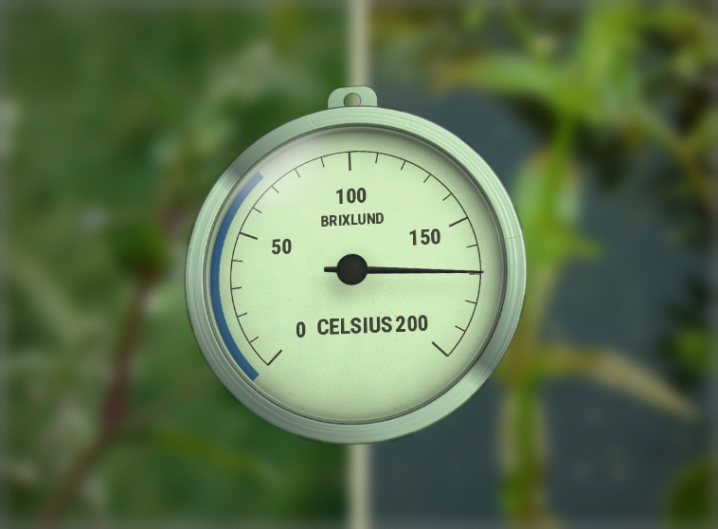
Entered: 170 °C
